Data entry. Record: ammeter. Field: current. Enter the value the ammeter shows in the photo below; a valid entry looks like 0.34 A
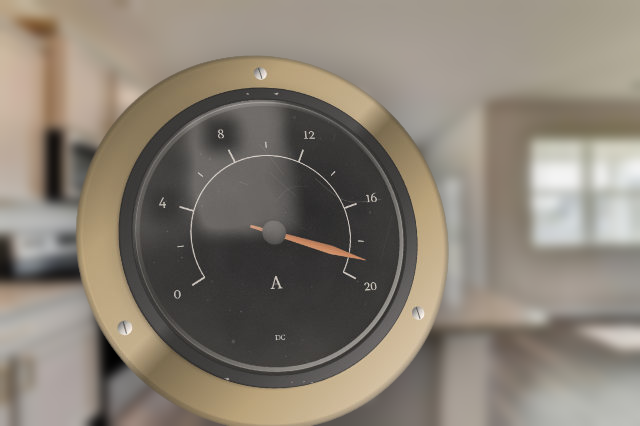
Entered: 19 A
